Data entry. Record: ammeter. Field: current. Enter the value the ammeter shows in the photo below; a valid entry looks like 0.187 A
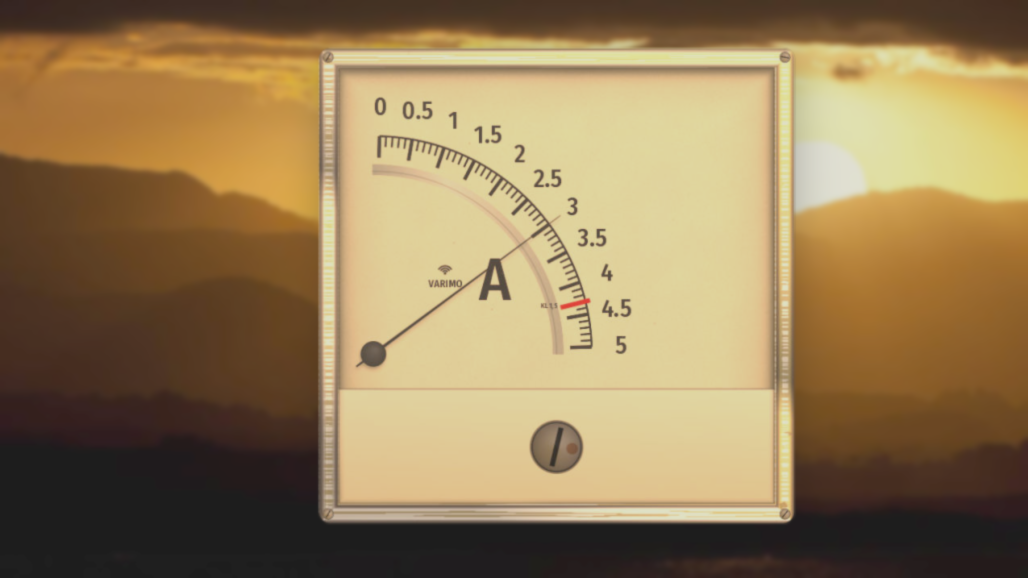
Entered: 3 A
